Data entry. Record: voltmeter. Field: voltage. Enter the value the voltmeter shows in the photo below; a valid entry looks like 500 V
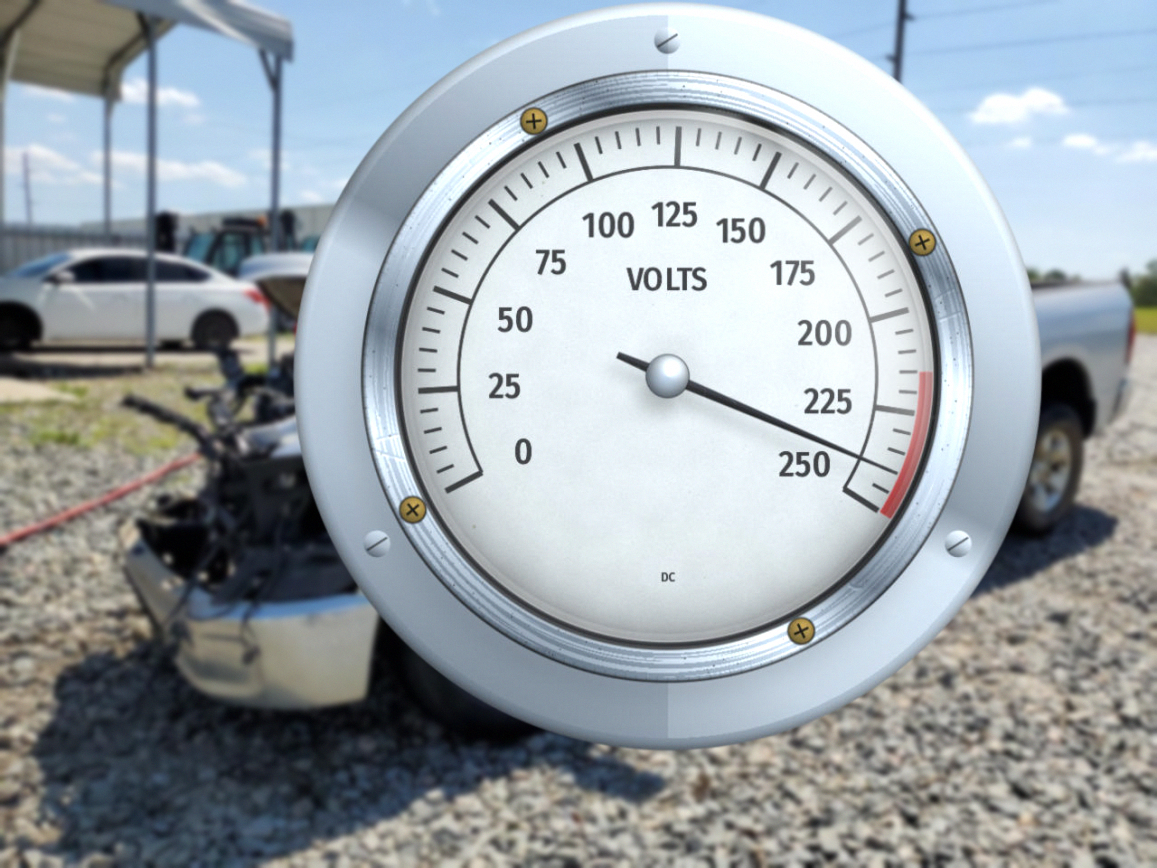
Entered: 240 V
